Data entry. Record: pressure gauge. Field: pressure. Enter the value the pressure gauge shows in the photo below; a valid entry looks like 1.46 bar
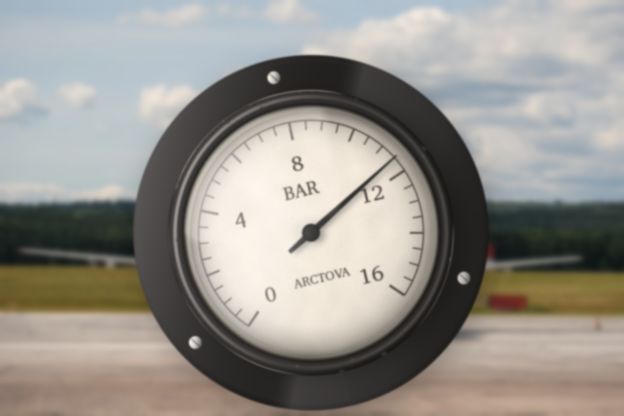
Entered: 11.5 bar
